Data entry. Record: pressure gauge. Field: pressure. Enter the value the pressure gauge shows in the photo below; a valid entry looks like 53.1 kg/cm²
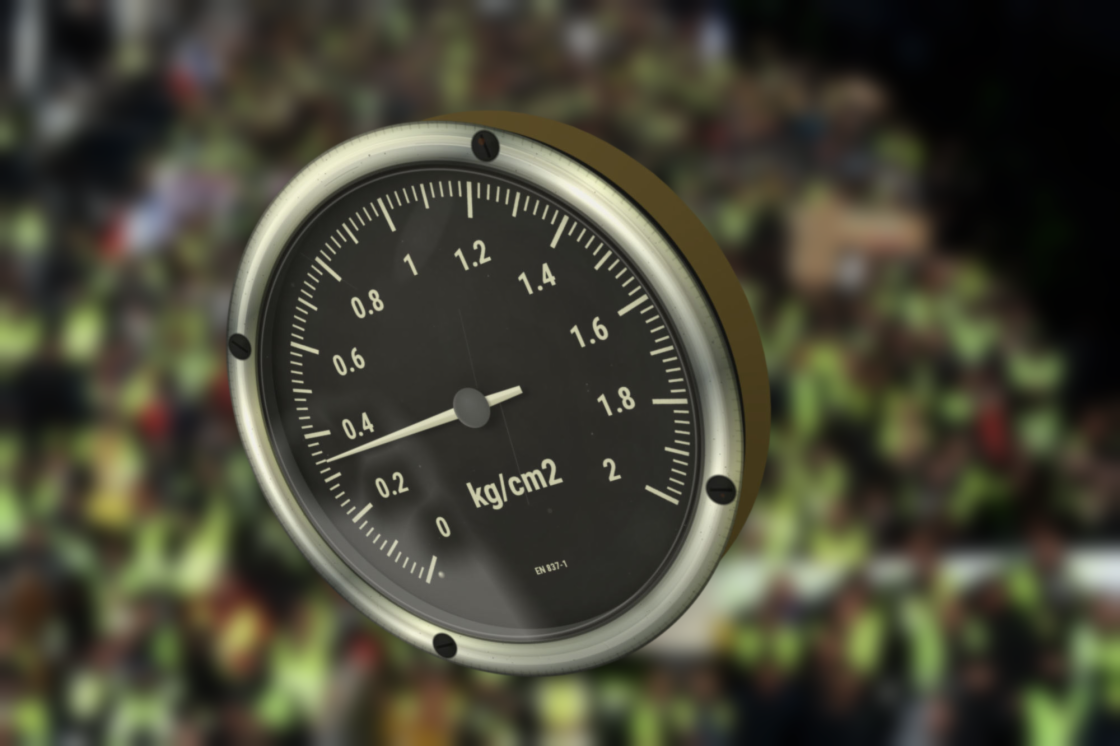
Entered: 0.34 kg/cm²
